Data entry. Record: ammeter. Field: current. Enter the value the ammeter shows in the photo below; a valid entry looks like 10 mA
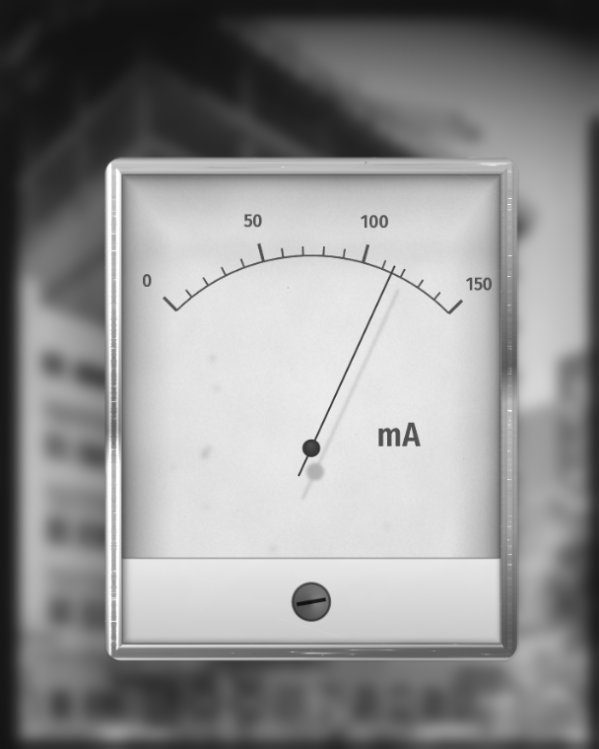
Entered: 115 mA
